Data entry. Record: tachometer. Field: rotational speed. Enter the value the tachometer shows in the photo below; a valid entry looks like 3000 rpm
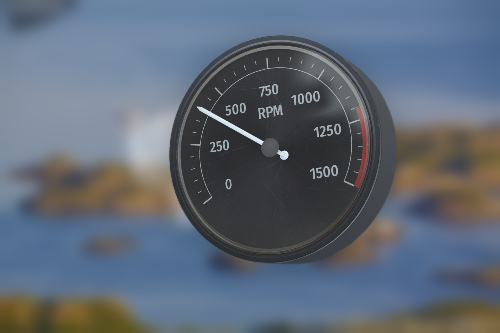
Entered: 400 rpm
